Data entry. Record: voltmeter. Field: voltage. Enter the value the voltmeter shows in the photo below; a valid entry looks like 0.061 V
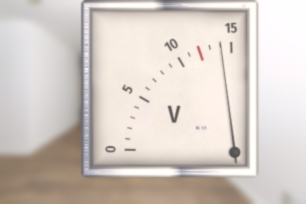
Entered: 14 V
